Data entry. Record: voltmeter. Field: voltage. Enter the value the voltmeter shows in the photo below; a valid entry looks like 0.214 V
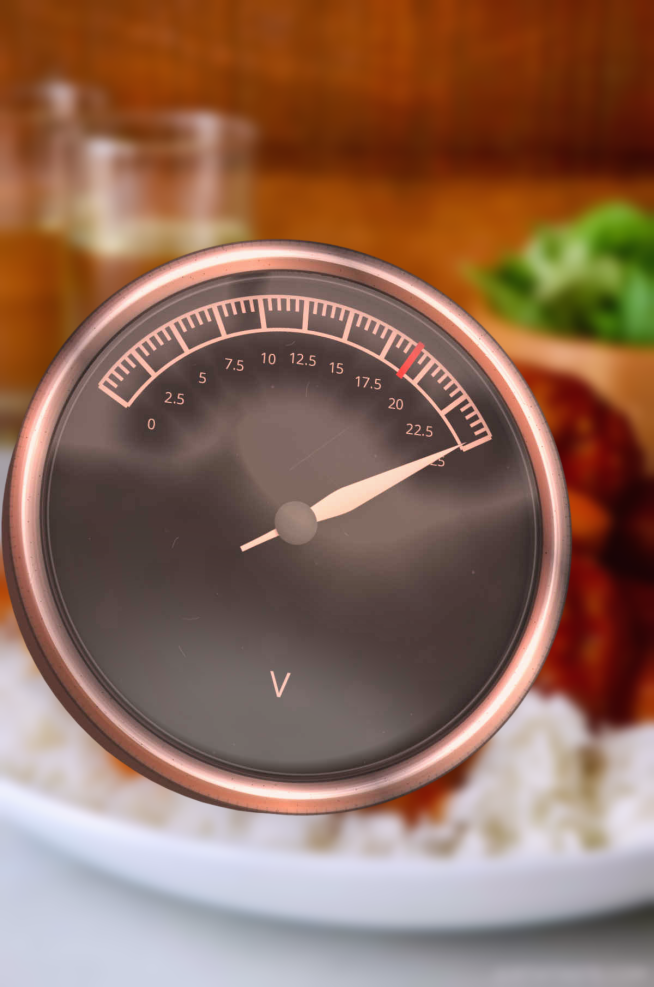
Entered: 24.75 V
